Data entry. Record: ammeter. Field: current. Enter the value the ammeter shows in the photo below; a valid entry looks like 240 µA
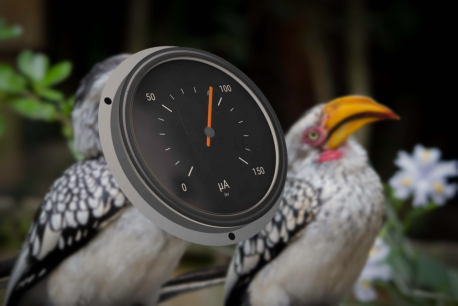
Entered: 90 µA
